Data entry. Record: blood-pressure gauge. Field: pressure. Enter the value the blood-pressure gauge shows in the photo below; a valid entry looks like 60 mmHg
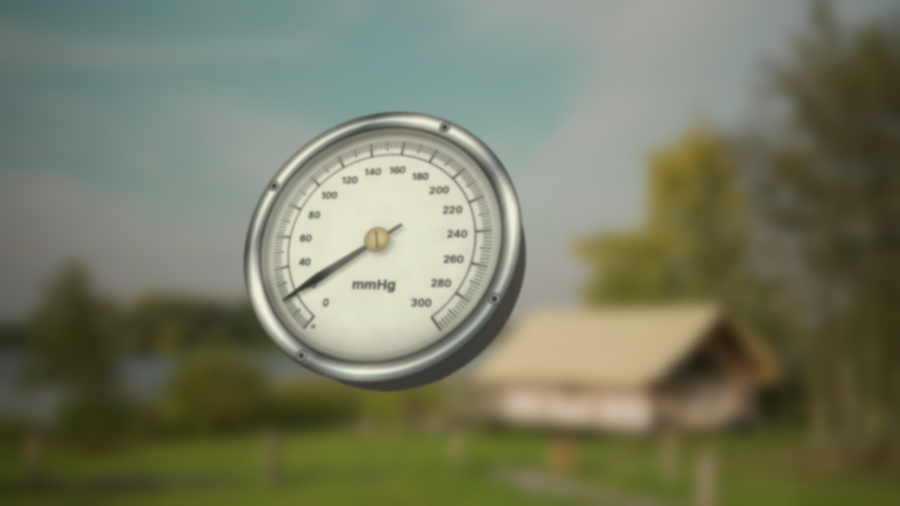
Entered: 20 mmHg
